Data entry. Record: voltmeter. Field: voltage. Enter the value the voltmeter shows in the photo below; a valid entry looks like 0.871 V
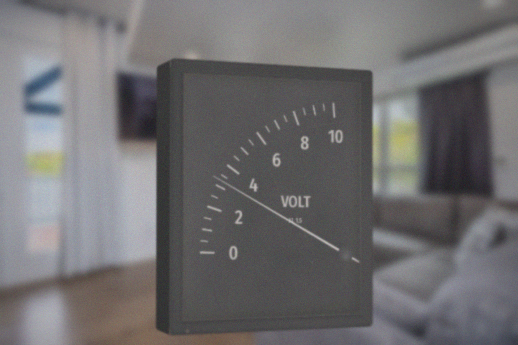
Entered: 3.25 V
